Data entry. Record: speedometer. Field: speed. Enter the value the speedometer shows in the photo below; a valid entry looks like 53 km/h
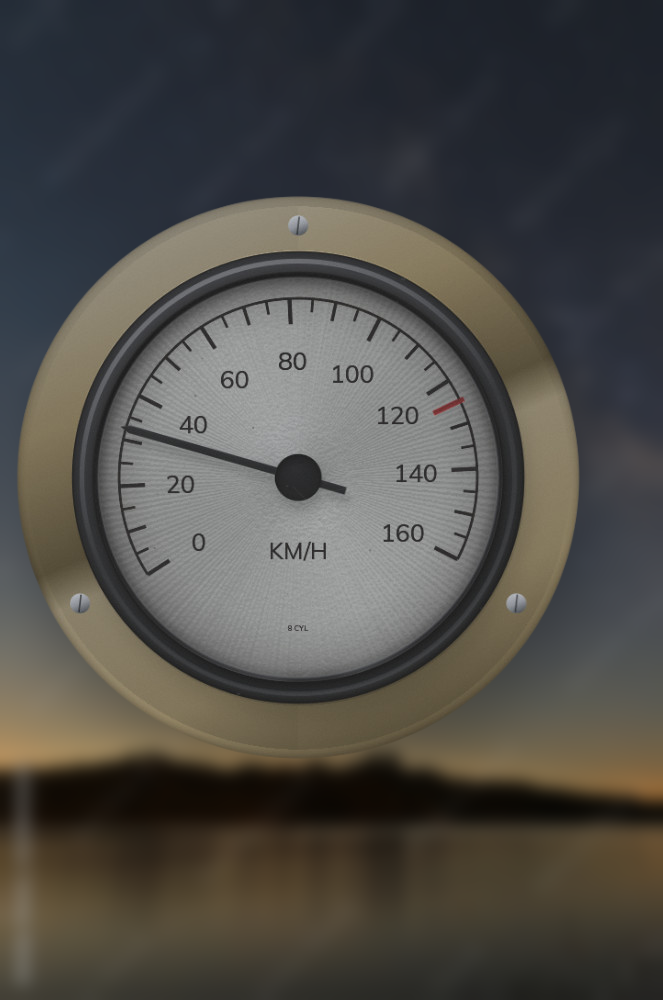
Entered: 32.5 km/h
